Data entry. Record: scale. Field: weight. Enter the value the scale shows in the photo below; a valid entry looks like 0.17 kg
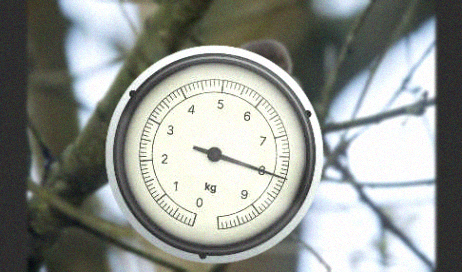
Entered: 8 kg
